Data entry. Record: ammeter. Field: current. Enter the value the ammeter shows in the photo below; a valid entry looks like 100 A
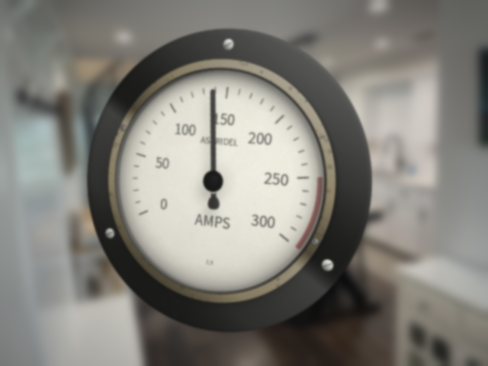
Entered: 140 A
